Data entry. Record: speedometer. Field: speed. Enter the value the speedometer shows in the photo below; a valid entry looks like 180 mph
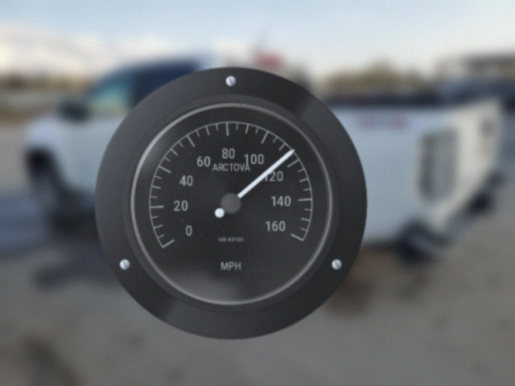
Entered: 115 mph
